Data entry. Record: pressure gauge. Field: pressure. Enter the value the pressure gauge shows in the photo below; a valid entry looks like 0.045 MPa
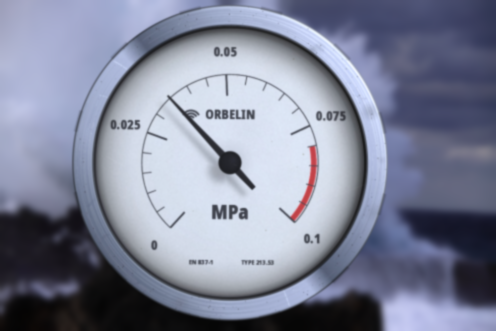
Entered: 0.035 MPa
